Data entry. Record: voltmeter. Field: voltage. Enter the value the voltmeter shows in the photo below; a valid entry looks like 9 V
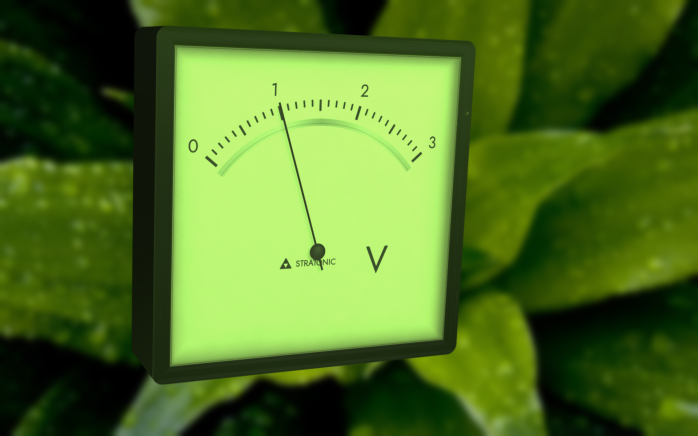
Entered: 1 V
